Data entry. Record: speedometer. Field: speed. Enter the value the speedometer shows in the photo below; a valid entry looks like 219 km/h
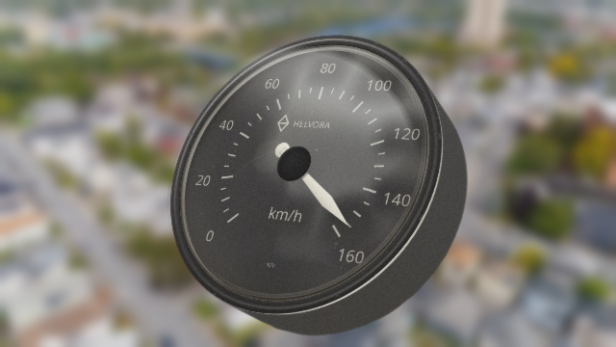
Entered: 155 km/h
